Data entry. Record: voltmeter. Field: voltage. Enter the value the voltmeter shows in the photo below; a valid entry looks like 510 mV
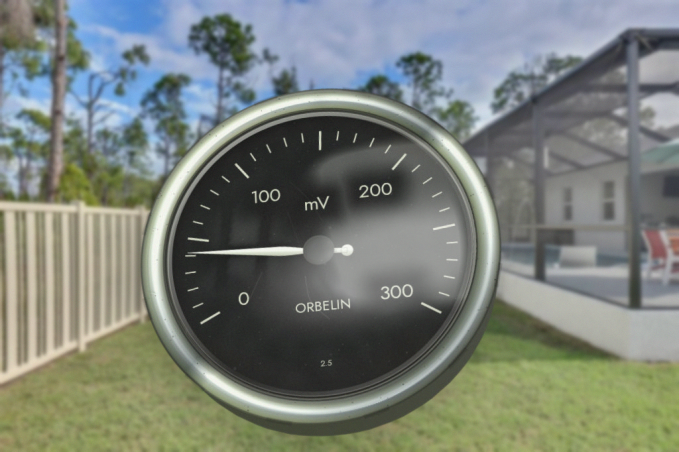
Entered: 40 mV
